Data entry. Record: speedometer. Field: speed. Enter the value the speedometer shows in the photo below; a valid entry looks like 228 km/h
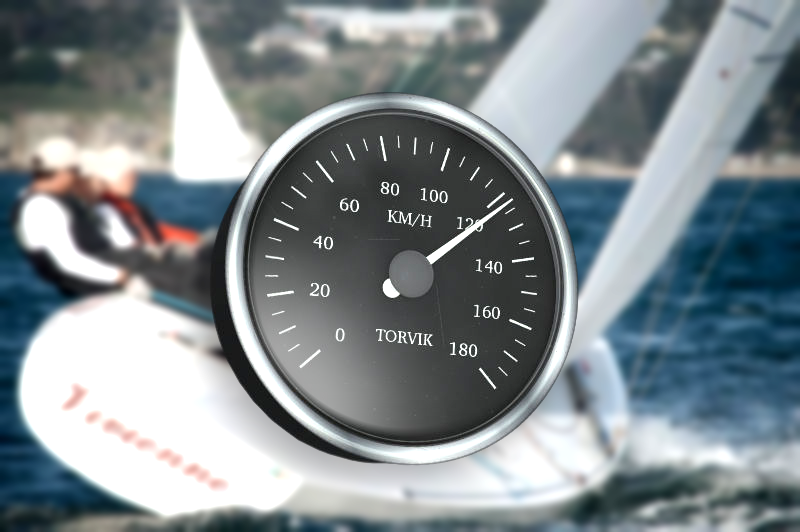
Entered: 122.5 km/h
